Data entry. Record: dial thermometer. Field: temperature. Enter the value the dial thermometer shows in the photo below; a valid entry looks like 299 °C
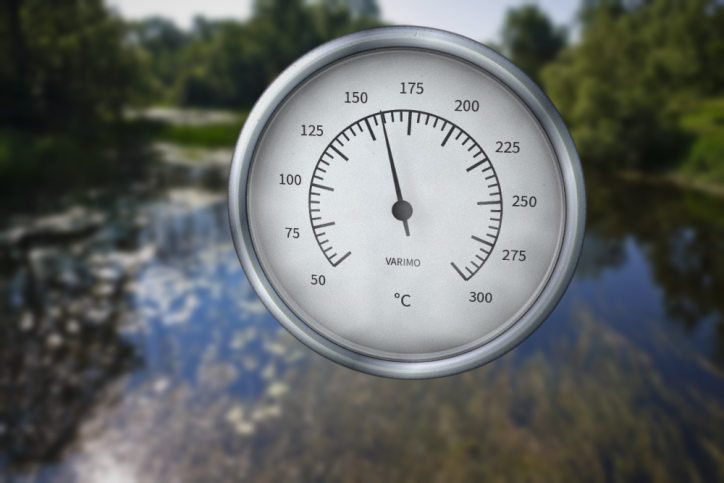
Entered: 160 °C
